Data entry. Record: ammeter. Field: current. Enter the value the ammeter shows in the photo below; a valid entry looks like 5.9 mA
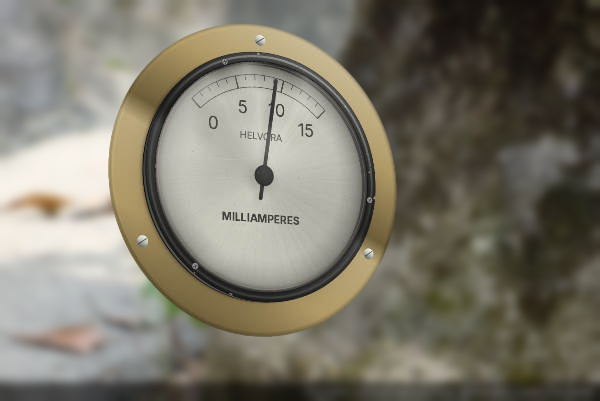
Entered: 9 mA
